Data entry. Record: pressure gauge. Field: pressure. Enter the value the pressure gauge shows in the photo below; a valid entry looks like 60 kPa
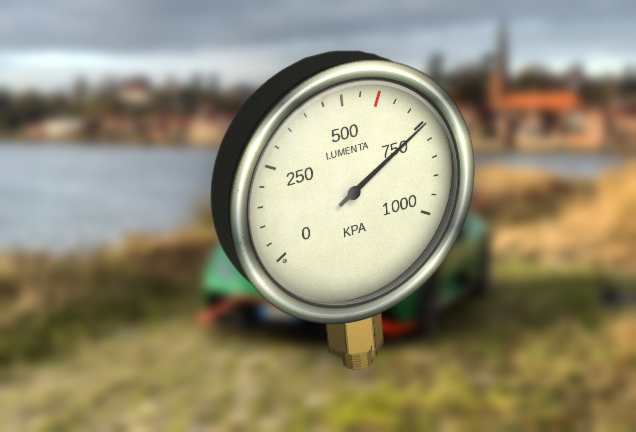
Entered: 750 kPa
